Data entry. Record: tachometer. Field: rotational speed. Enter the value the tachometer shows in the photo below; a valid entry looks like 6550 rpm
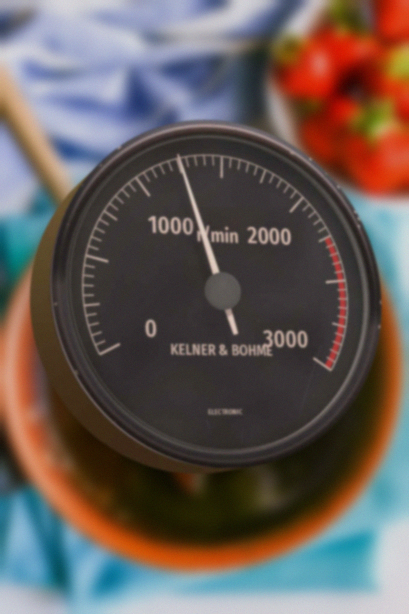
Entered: 1250 rpm
